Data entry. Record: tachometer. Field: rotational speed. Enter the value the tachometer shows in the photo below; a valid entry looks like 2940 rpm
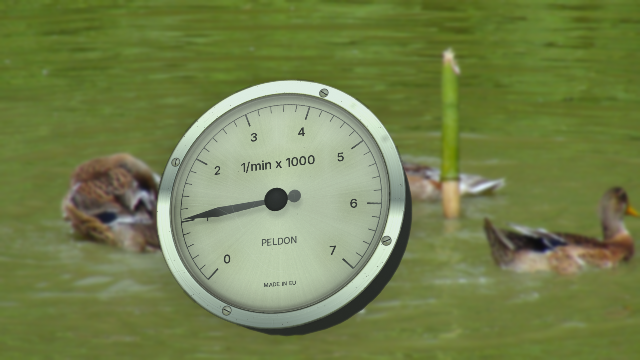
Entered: 1000 rpm
